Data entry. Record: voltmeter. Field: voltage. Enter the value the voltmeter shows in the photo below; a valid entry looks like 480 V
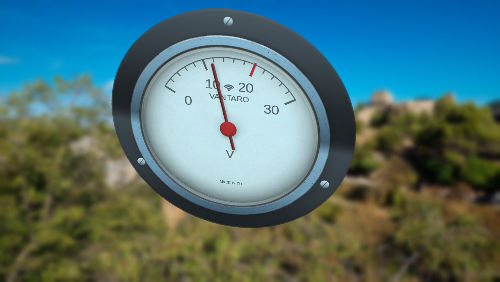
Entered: 12 V
